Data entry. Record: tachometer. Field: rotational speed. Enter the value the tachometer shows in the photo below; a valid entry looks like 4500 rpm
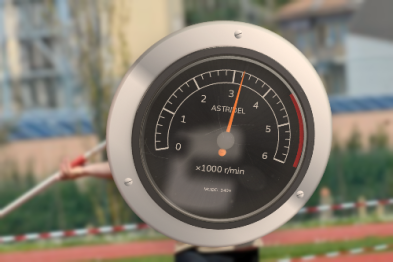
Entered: 3200 rpm
